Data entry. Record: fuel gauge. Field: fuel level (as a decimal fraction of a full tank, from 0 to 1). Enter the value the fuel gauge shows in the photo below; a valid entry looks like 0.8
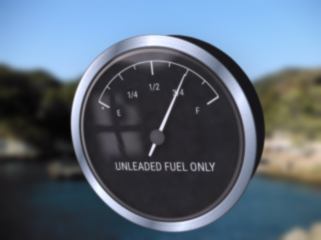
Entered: 0.75
